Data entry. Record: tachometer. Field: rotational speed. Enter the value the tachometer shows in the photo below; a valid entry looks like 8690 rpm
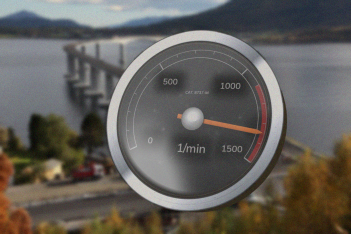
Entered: 1350 rpm
